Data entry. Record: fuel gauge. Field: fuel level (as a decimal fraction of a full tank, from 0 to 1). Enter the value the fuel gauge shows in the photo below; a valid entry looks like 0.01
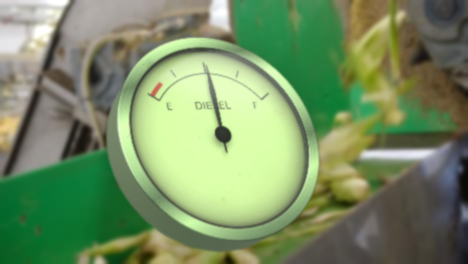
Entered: 0.5
